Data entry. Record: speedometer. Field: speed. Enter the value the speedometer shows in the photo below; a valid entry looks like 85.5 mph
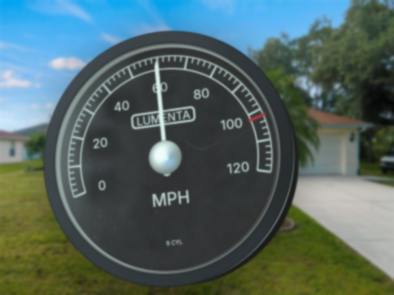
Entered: 60 mph
